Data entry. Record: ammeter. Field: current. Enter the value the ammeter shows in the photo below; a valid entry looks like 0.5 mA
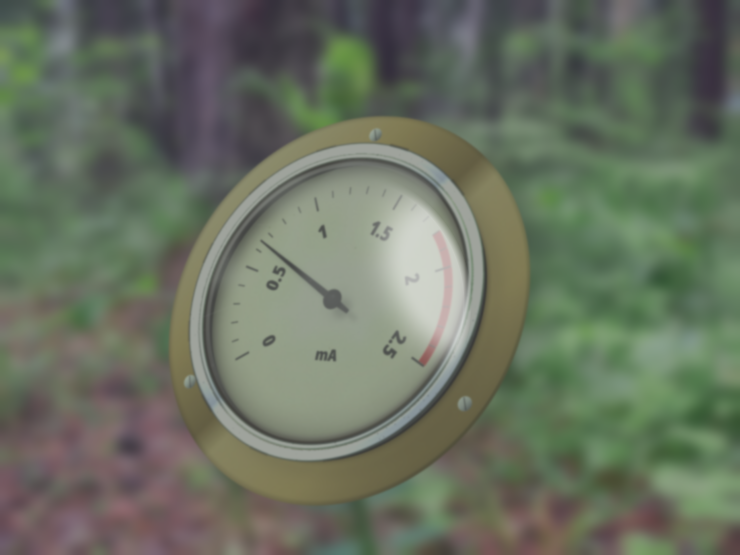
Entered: 0.65 mA
